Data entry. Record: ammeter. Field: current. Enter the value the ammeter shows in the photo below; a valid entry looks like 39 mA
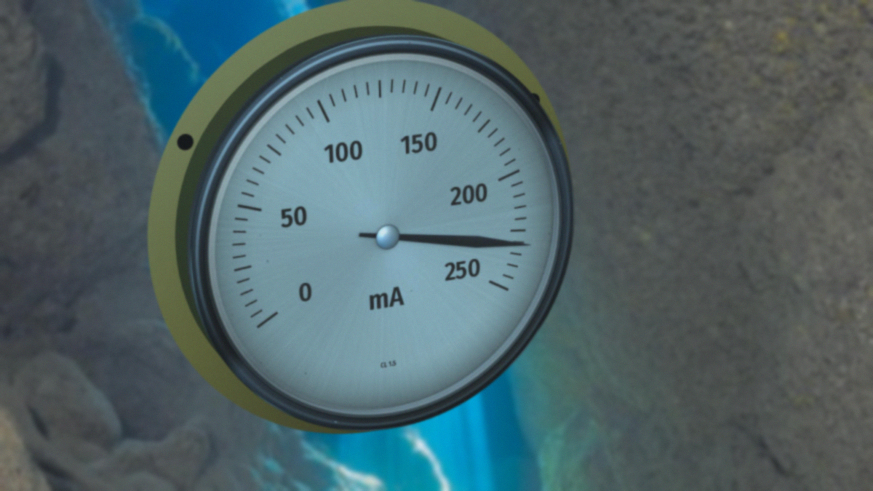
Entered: 230 mA
